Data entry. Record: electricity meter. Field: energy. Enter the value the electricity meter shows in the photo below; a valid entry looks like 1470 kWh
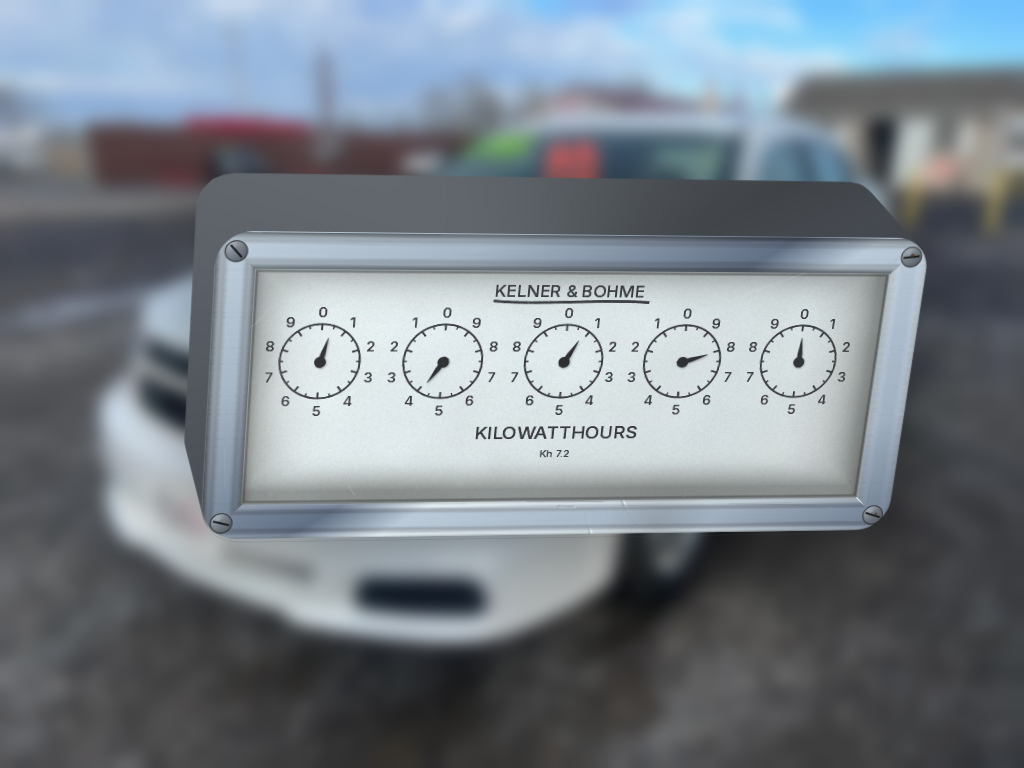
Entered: 4080 kWh
